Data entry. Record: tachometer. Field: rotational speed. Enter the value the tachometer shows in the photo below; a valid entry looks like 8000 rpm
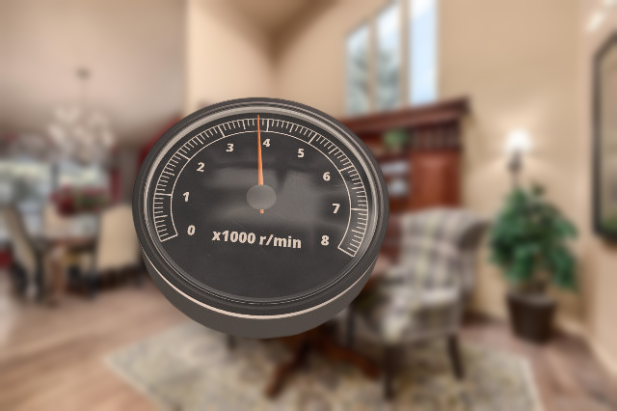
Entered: 3800 rpm
